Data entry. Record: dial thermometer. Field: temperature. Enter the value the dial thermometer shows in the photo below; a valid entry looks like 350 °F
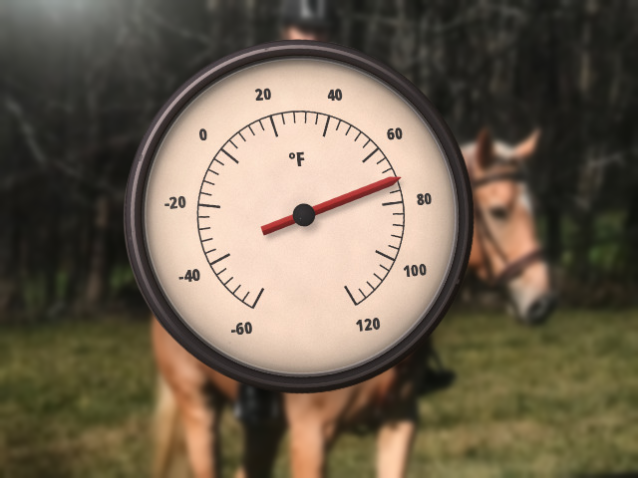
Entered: 72 °F
